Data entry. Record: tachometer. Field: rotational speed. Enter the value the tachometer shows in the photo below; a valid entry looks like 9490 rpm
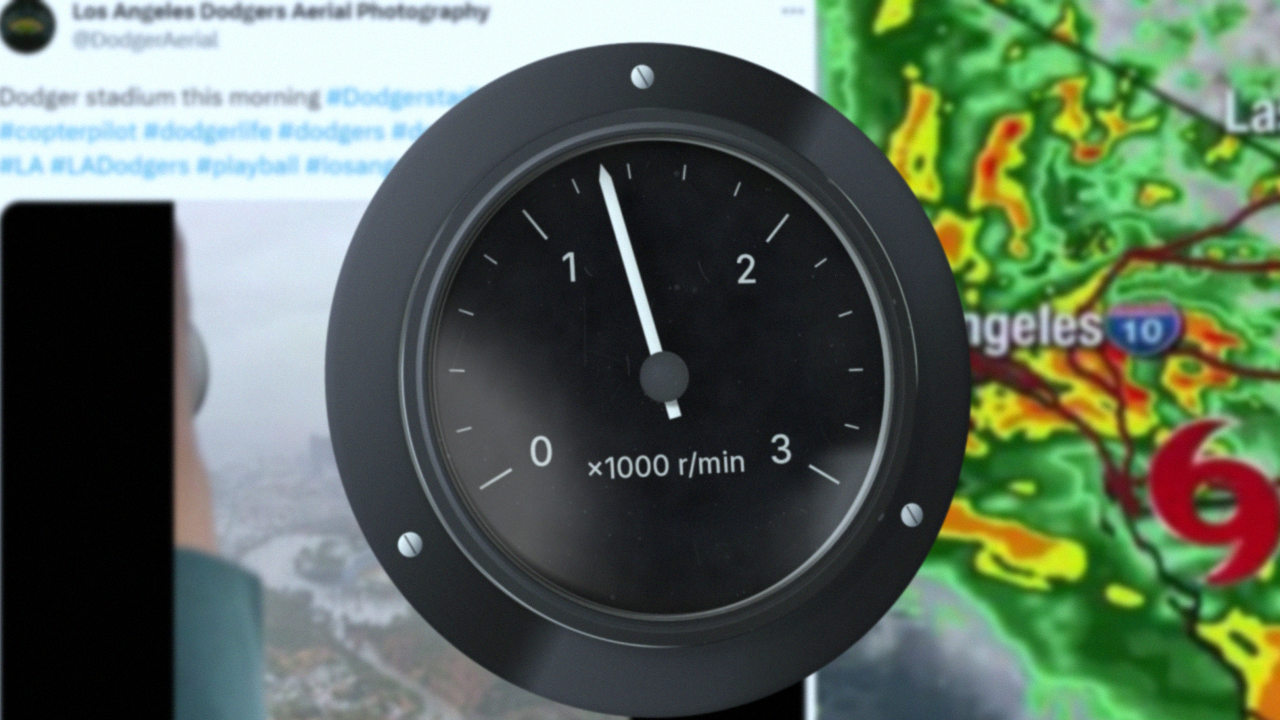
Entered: 1300 rpm
